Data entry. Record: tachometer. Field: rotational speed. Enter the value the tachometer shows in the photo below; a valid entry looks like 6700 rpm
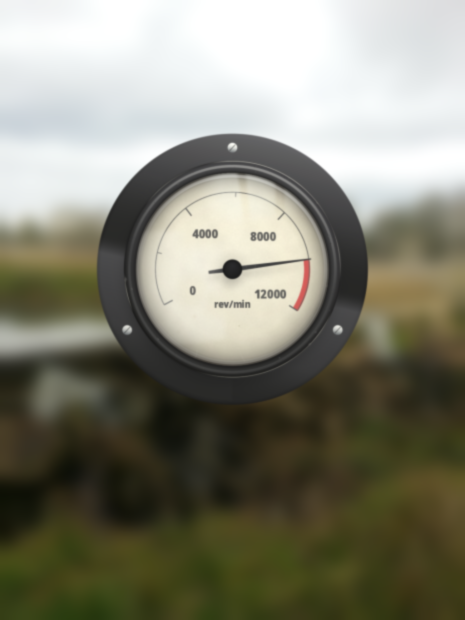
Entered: 10000 rpm
